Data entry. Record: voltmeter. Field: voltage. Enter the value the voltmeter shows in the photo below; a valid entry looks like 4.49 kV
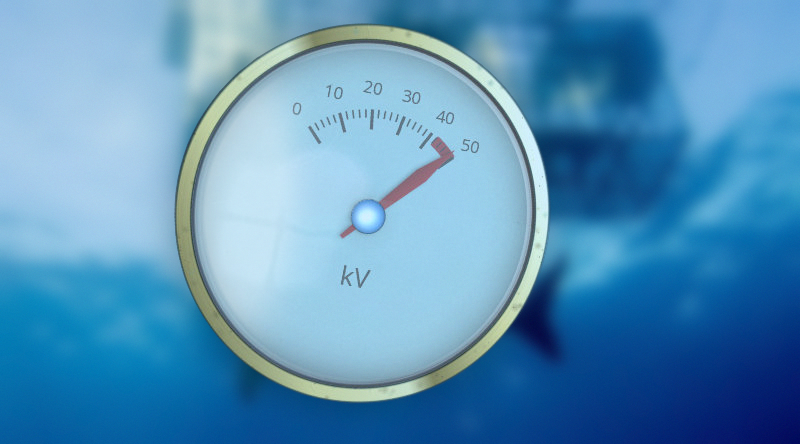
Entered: 48 kV
